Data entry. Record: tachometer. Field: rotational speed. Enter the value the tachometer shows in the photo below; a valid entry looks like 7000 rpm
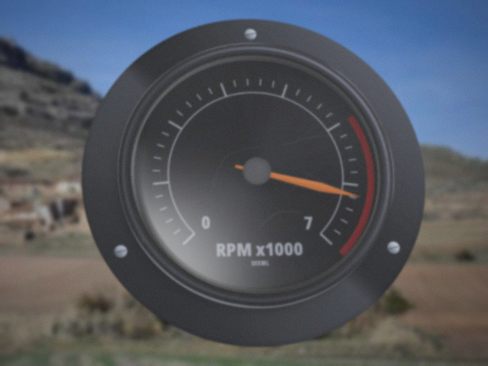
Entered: 6200 rpm
